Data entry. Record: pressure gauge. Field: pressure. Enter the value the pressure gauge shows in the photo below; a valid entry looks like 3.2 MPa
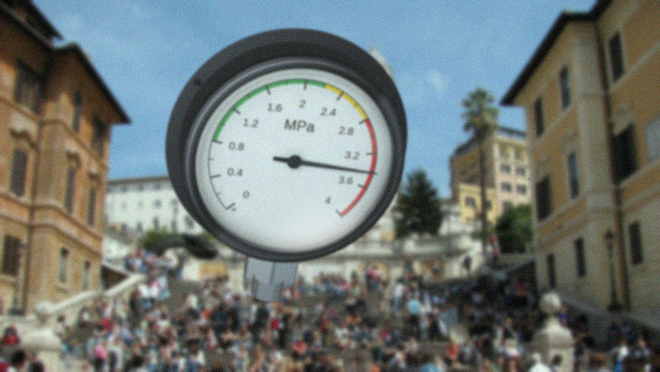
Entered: 3.4 MPa
